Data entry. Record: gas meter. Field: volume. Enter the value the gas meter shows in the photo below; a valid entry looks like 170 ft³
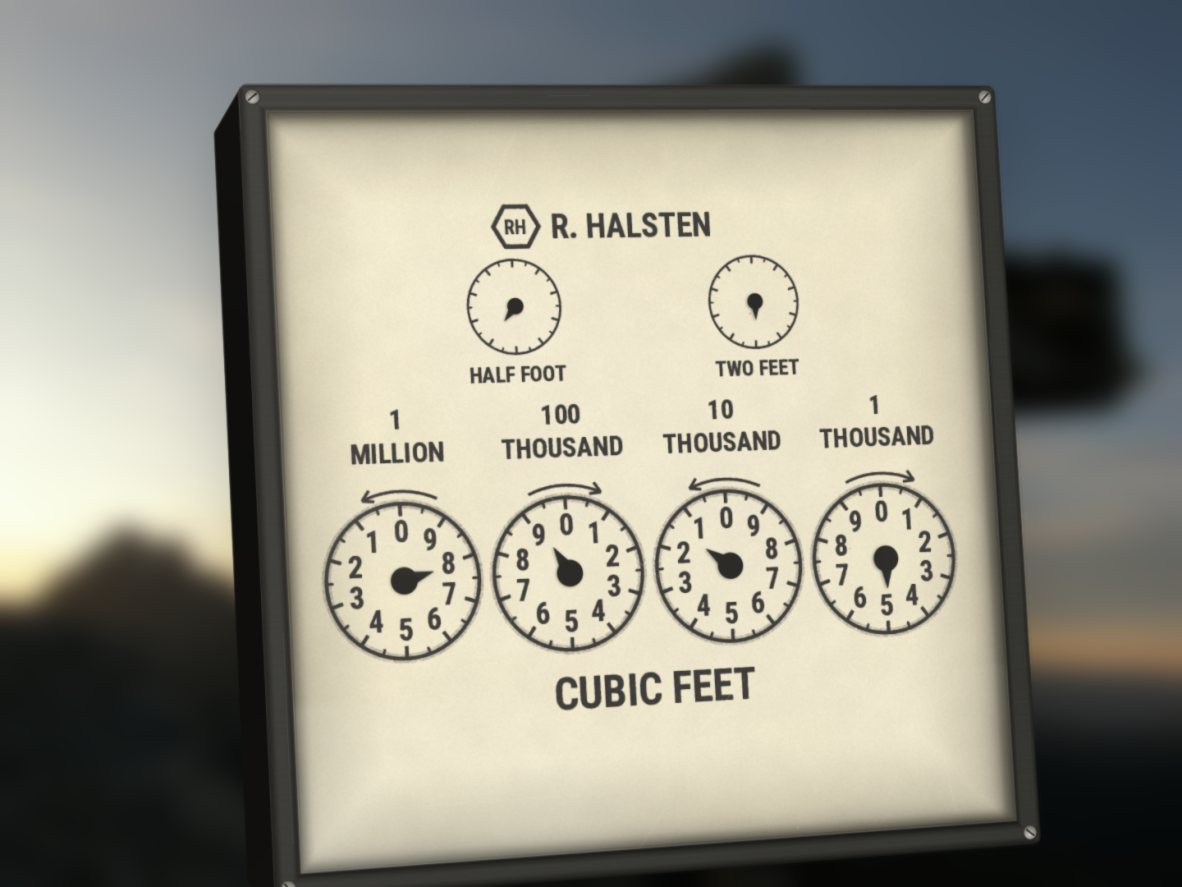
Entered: 791500 ft³
